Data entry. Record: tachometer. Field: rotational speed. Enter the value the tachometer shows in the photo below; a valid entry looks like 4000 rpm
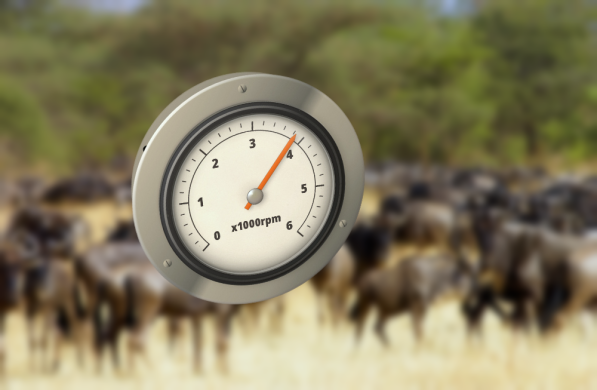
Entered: 3800 rpm
